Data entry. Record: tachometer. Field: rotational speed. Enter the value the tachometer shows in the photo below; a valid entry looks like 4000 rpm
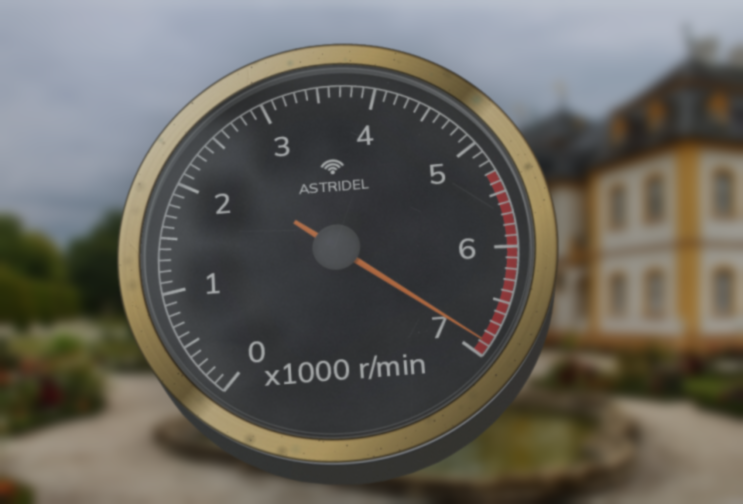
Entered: 6900 rpm
